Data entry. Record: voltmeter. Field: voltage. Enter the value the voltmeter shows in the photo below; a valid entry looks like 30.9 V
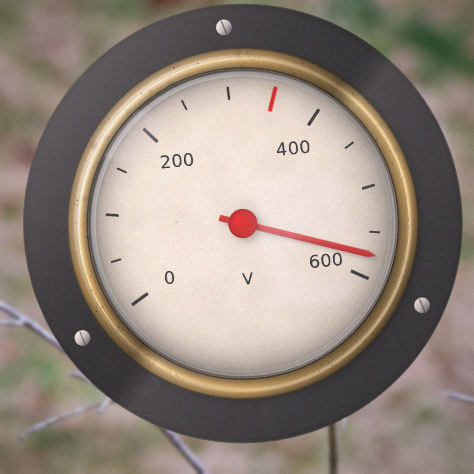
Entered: 575 V
